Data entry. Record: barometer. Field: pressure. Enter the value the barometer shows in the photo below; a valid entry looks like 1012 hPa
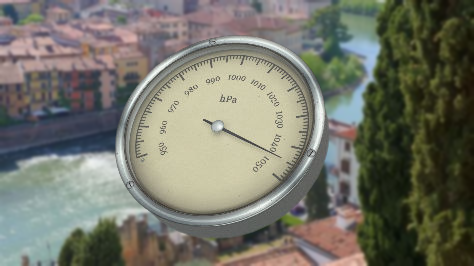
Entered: 1045 hPa
